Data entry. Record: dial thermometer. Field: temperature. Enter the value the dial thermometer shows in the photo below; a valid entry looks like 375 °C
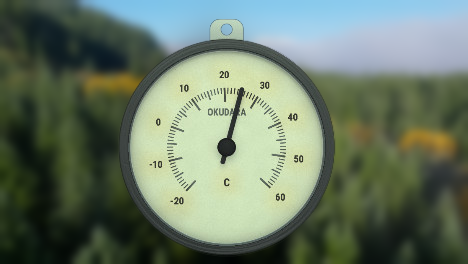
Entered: 25 °C
